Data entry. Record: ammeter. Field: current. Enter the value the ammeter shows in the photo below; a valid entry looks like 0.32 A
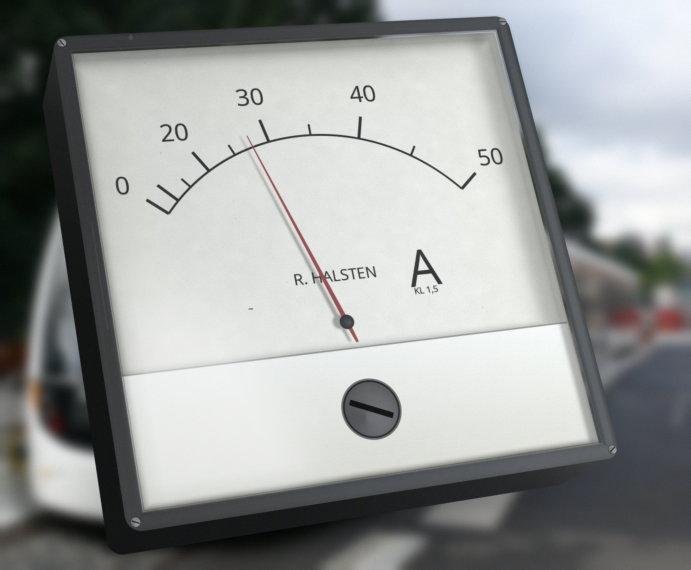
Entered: 27.5 A
